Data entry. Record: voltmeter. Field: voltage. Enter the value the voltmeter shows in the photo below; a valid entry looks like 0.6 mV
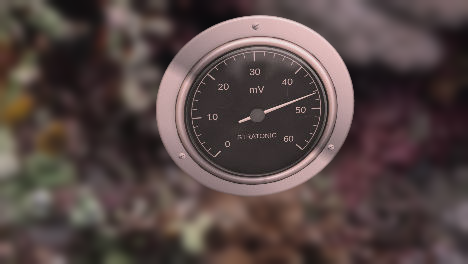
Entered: 46 mV
